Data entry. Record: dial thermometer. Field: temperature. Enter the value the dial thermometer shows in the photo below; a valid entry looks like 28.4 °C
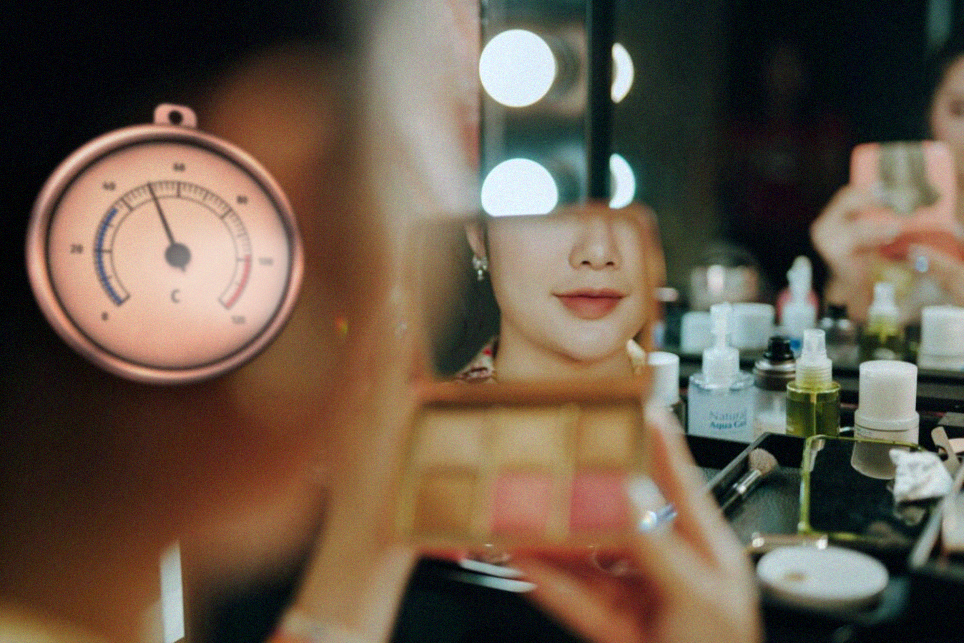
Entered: 50 °C
